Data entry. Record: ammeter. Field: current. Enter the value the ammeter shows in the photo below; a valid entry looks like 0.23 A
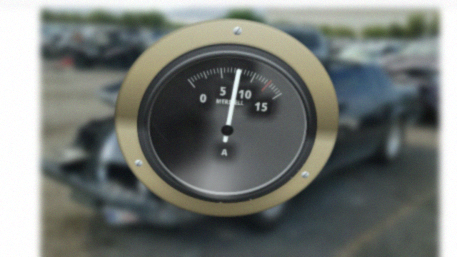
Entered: 7.5 A
